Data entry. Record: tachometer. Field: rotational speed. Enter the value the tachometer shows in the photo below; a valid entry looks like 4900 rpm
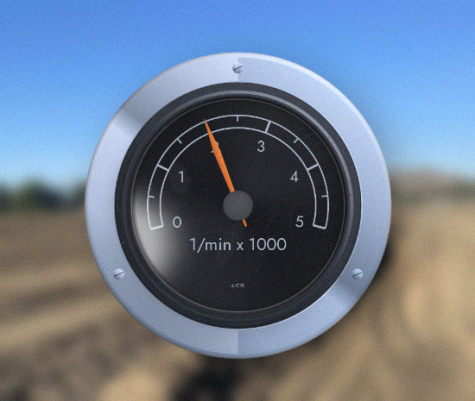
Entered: 2000 rpm
